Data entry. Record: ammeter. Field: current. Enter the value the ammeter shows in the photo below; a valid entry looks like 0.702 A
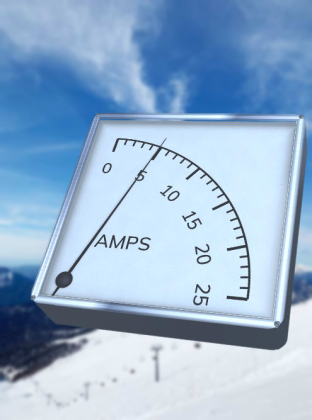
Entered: 5 A
